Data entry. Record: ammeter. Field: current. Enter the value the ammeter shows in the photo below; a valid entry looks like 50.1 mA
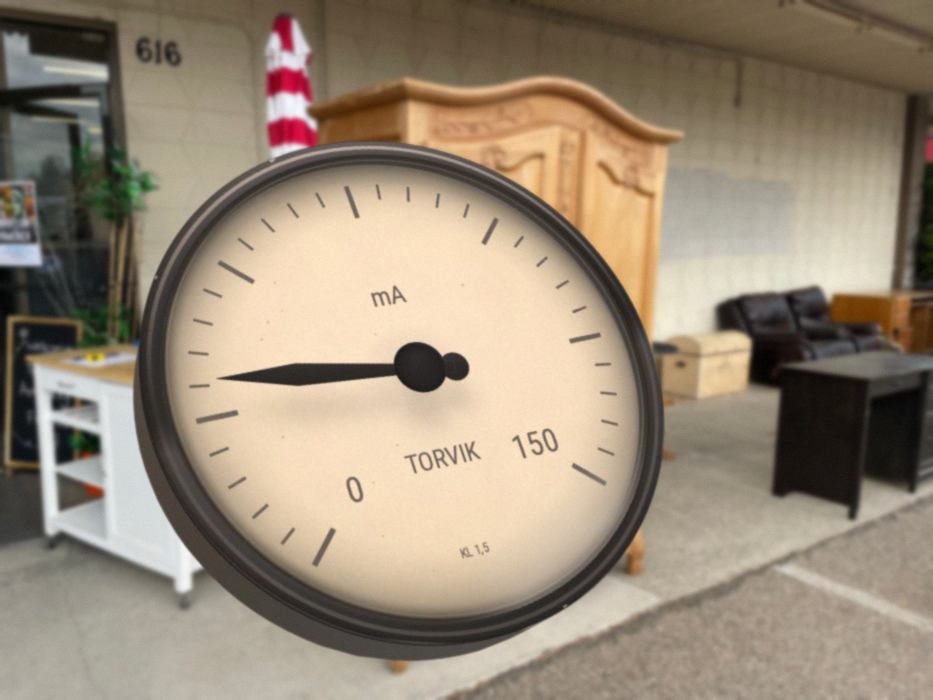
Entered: 30 mA
